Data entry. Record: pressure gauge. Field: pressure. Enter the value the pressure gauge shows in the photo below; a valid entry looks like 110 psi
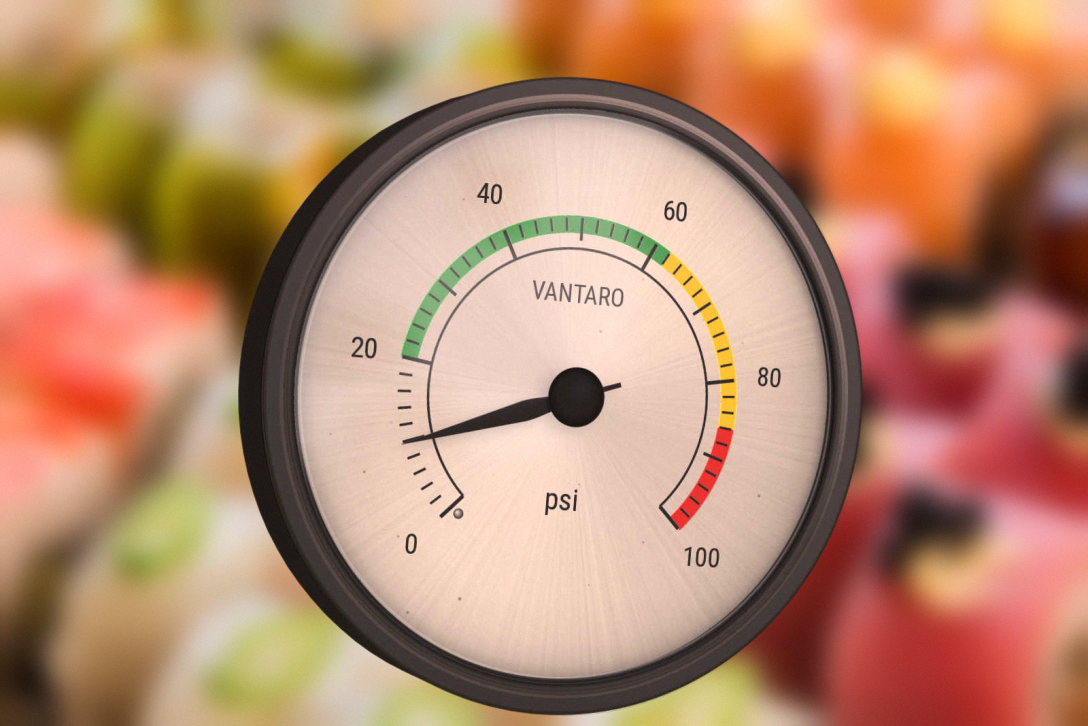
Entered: 10 psi
